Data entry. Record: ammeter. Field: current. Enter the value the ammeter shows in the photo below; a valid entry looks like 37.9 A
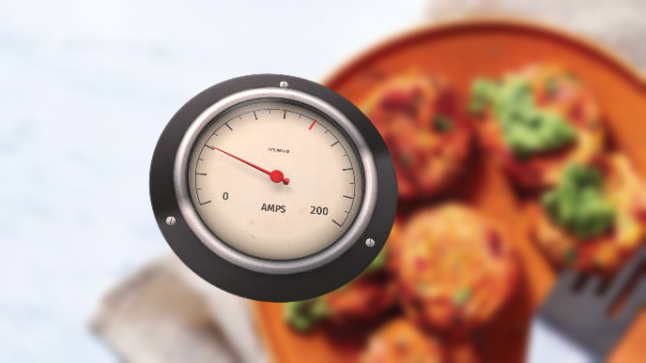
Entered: 40 A
